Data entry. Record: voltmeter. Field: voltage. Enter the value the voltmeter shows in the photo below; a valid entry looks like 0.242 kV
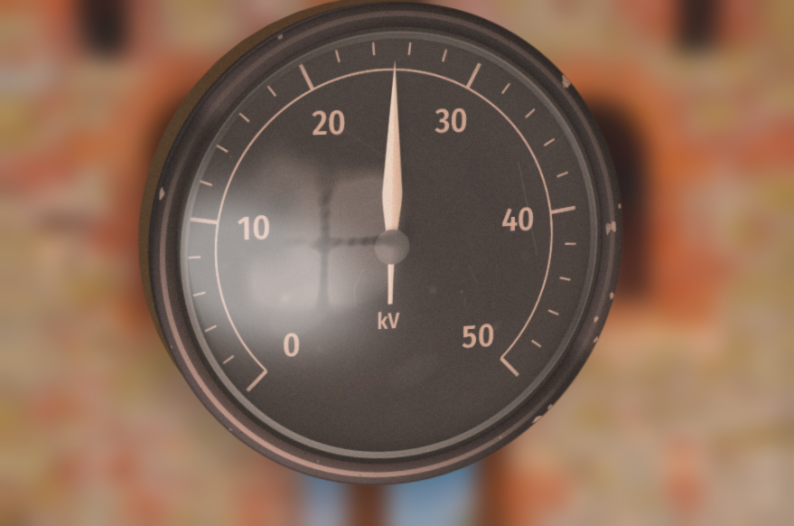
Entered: 25 kV
